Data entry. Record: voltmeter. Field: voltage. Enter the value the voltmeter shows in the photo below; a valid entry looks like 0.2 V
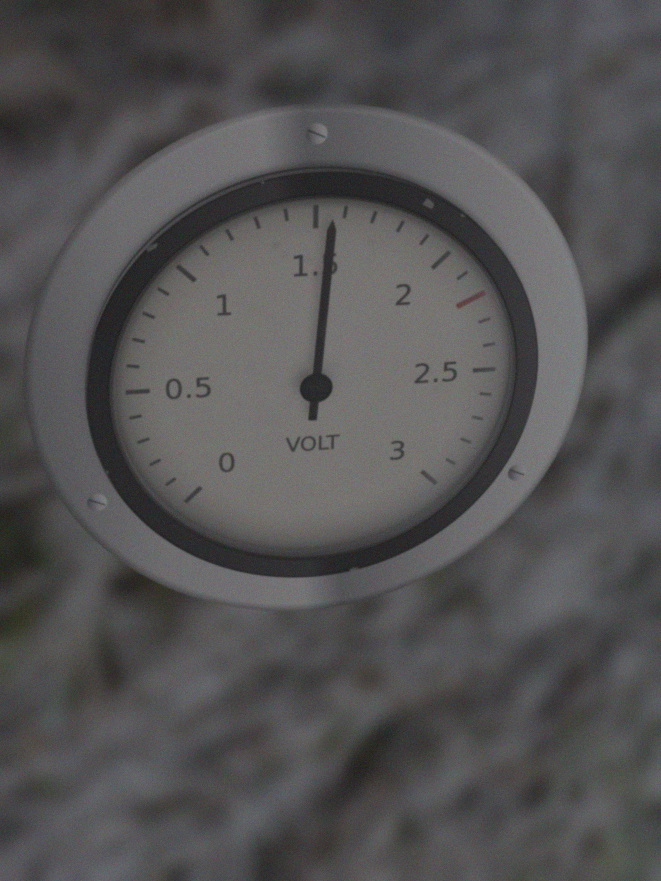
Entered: 1.55 V
